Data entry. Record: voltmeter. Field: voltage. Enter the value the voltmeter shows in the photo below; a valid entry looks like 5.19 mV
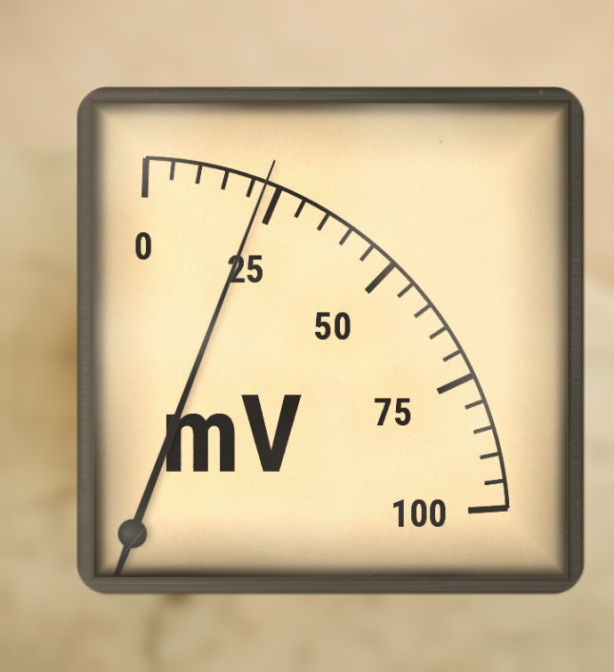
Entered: 22.5 mV
